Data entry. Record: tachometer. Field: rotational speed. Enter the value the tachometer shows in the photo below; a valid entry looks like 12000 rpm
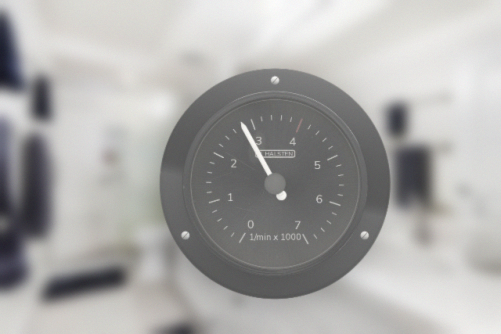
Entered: 2800 rpm
